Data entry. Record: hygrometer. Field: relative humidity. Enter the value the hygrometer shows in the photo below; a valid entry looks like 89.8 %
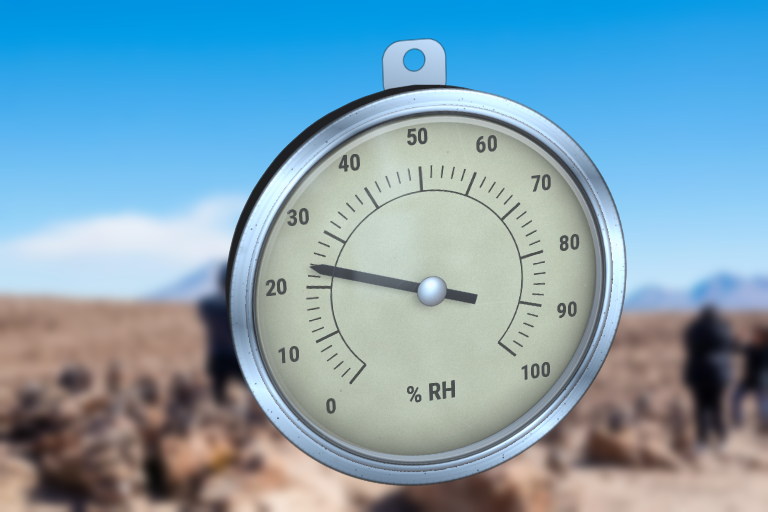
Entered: 24 %
